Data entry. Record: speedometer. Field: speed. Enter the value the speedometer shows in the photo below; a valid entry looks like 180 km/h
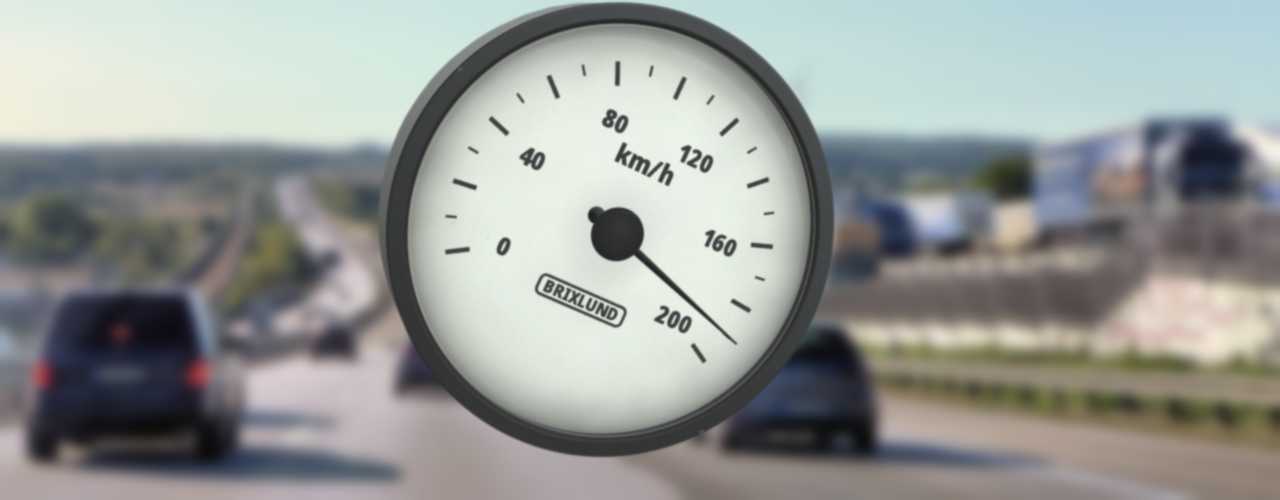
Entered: 190 km/h
